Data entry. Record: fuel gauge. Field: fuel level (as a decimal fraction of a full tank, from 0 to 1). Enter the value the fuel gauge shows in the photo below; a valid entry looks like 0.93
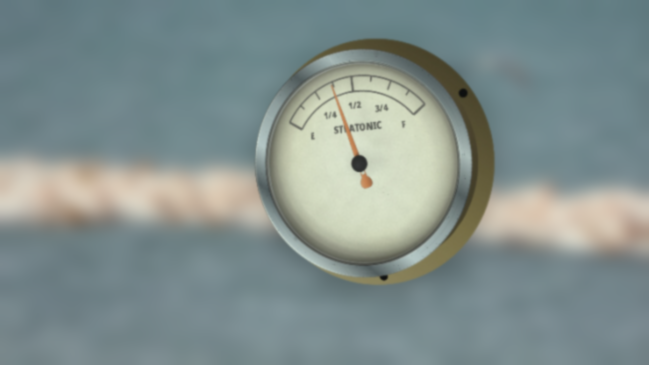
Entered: 0.375
